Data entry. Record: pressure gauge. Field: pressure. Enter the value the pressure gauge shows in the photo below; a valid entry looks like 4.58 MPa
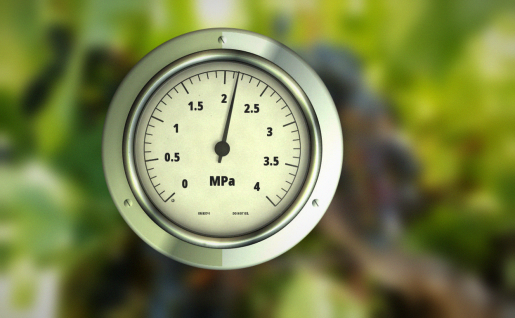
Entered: 2.15 MPa
